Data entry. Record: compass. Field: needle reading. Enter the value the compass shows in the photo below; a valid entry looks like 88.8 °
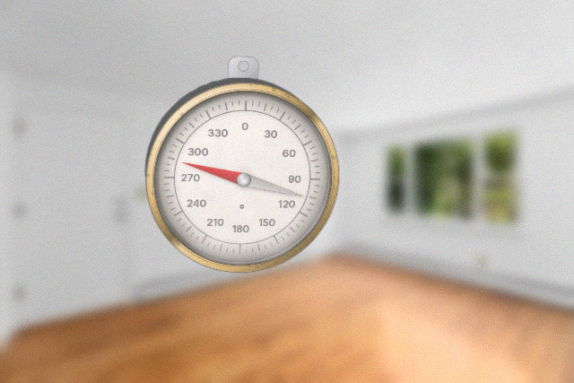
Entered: 285 °
